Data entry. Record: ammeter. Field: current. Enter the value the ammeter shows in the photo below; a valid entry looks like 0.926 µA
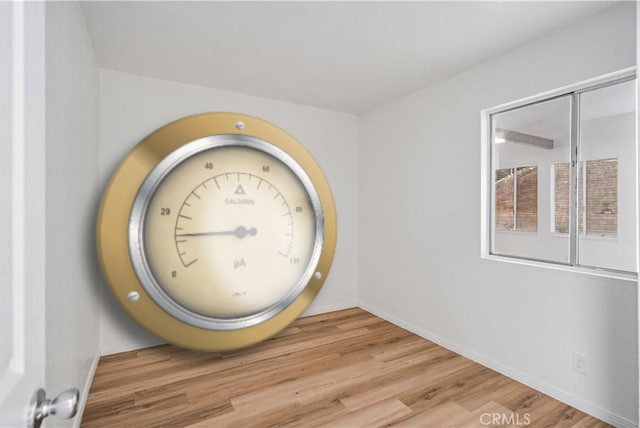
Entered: 12.5 µA
